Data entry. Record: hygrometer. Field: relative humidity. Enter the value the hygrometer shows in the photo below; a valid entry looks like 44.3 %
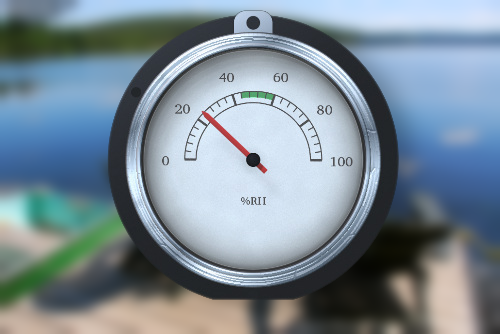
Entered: 24 %
